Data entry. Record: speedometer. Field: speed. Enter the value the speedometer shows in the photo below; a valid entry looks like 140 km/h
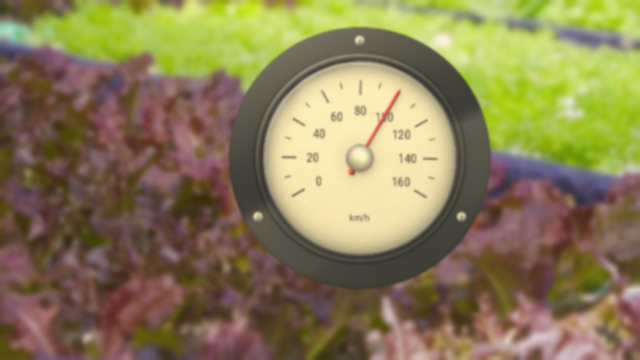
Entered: 100 km/h
